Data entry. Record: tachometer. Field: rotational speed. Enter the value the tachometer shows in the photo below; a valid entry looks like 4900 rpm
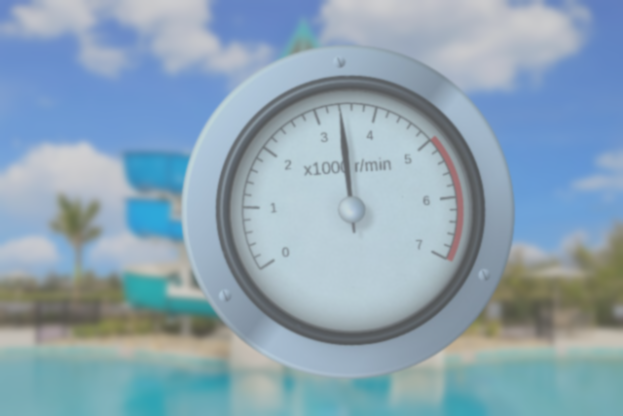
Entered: 3400 rpm
